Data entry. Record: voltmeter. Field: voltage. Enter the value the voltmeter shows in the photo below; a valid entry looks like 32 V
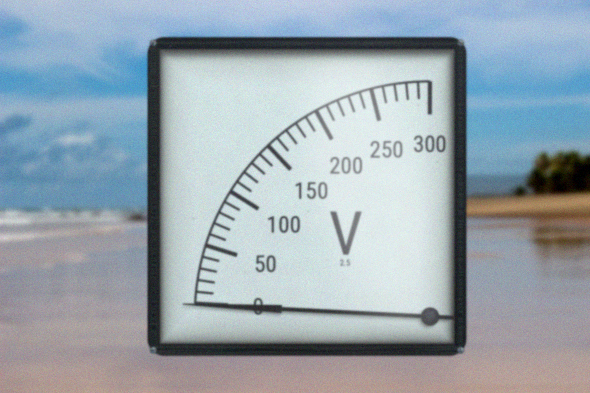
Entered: 0 V
